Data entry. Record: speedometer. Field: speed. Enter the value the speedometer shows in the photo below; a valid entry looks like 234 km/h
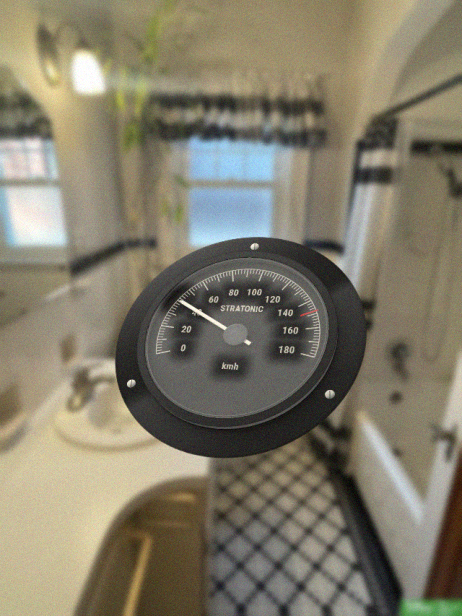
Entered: 40 km/h
